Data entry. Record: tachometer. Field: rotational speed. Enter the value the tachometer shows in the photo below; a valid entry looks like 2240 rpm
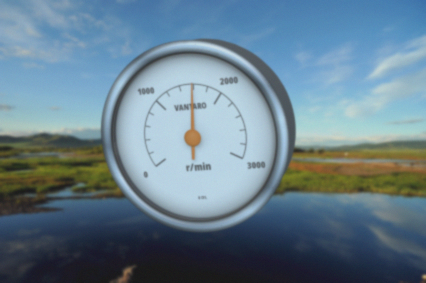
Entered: 1600 rpm
